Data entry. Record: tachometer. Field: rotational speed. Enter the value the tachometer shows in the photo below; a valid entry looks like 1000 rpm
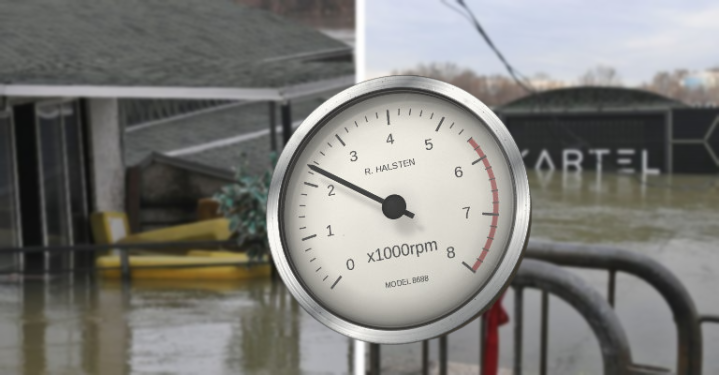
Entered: 2300 rpm
